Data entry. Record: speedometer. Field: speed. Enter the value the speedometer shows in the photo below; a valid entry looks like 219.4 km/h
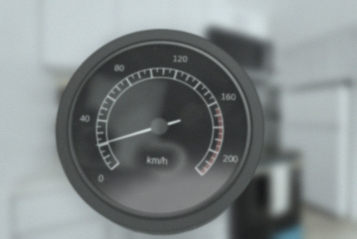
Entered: 20 km/h
